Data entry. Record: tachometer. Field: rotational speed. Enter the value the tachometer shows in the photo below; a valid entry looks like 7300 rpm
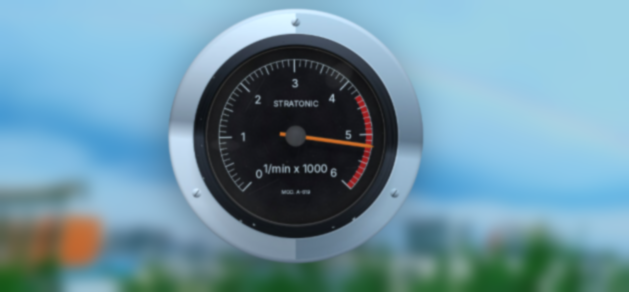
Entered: 5200 rpm
